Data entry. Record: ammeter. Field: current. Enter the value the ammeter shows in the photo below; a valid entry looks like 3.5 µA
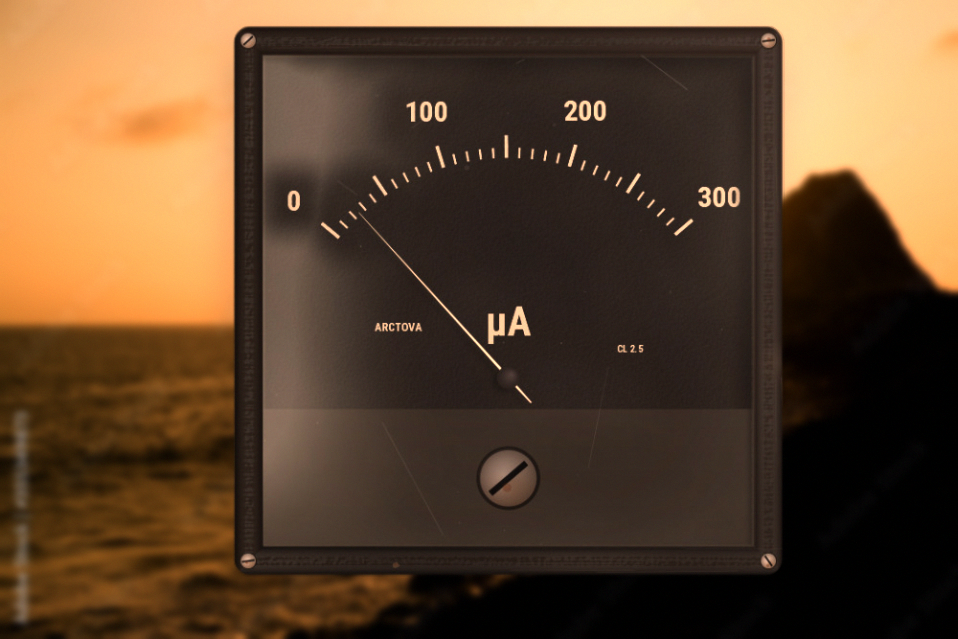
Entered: 25 µA
